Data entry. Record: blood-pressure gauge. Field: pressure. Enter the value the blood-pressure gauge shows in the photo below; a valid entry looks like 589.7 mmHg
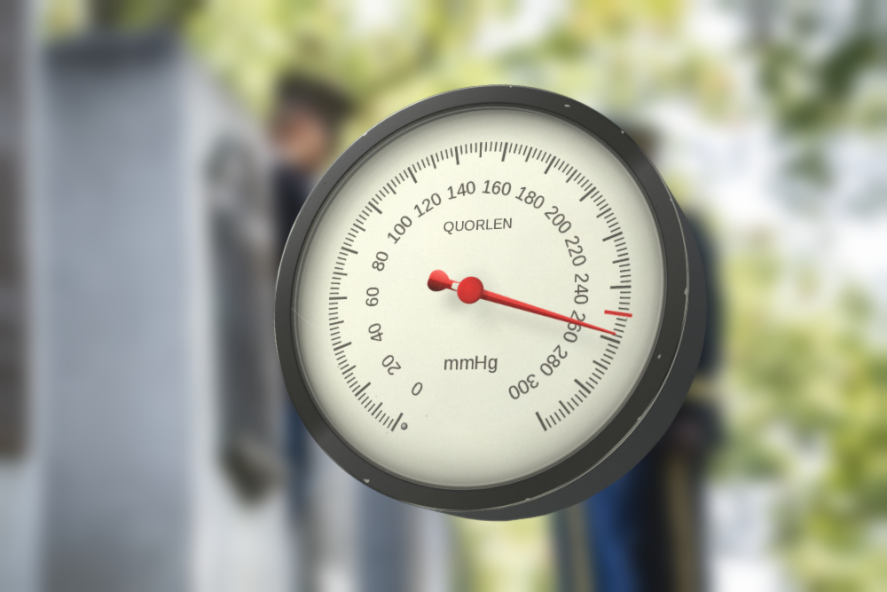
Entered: 258 mmHg
